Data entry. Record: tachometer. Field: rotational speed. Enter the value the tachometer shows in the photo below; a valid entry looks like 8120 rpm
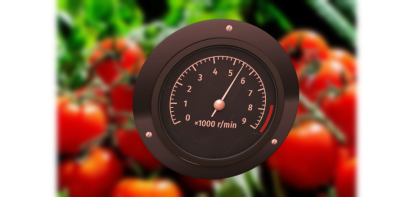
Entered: 5400 rpm
